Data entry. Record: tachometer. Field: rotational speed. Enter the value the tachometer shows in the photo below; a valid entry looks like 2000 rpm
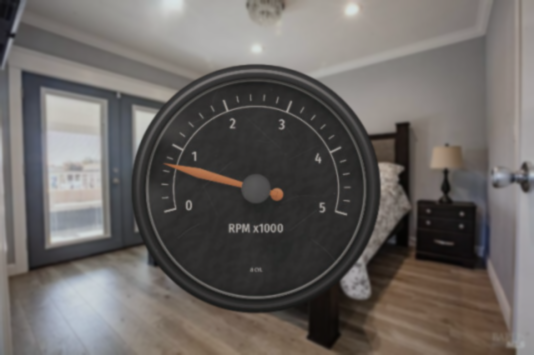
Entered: 700 rpm
